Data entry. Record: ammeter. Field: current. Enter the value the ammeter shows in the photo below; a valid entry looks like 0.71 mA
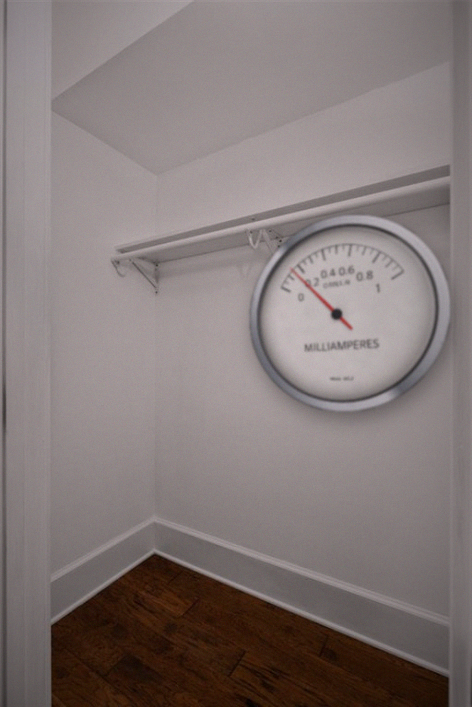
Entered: 0.15 mA
